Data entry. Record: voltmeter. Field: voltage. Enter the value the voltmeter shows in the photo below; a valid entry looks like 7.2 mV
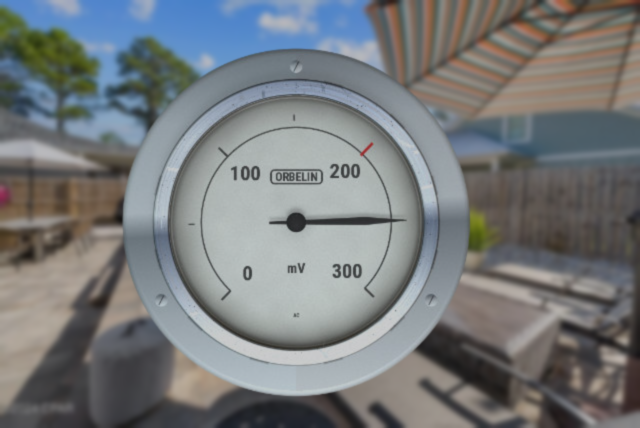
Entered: 250 mV
